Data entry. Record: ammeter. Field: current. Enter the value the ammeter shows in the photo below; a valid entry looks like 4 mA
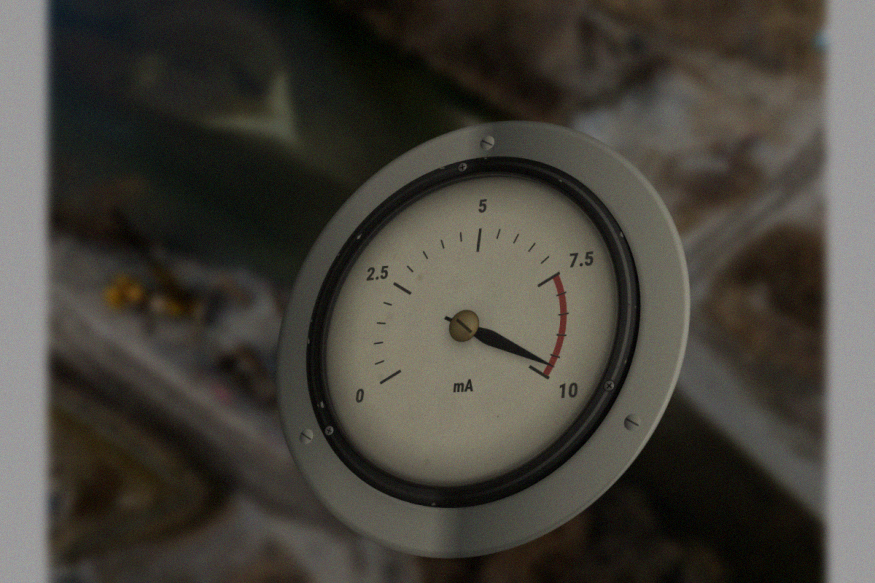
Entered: 9.75 mA
